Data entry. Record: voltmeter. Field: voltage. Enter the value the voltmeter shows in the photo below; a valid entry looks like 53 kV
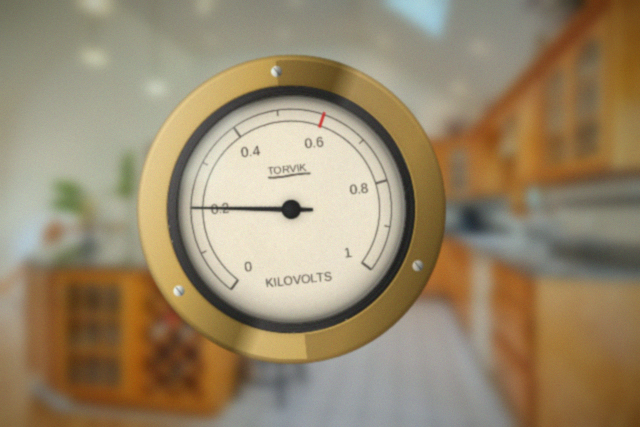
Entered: 0.2 kV
